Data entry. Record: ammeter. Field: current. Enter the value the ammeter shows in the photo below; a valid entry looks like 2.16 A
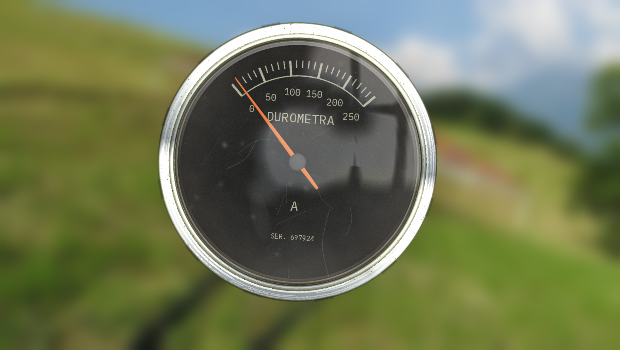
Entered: 10 A
